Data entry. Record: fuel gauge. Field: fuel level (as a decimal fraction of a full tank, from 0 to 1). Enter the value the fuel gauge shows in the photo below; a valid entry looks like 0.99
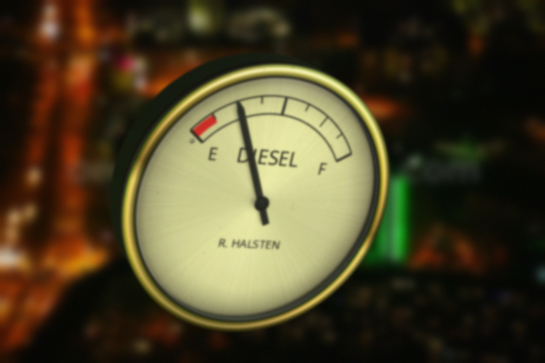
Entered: 0.25
